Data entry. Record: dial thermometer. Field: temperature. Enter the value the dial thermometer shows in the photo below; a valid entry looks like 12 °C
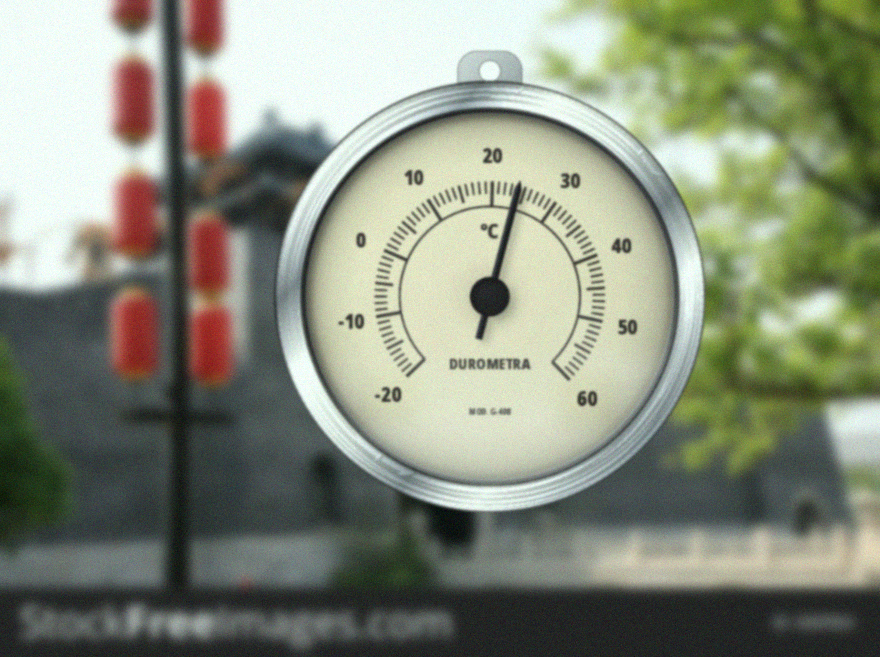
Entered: 24 °C
